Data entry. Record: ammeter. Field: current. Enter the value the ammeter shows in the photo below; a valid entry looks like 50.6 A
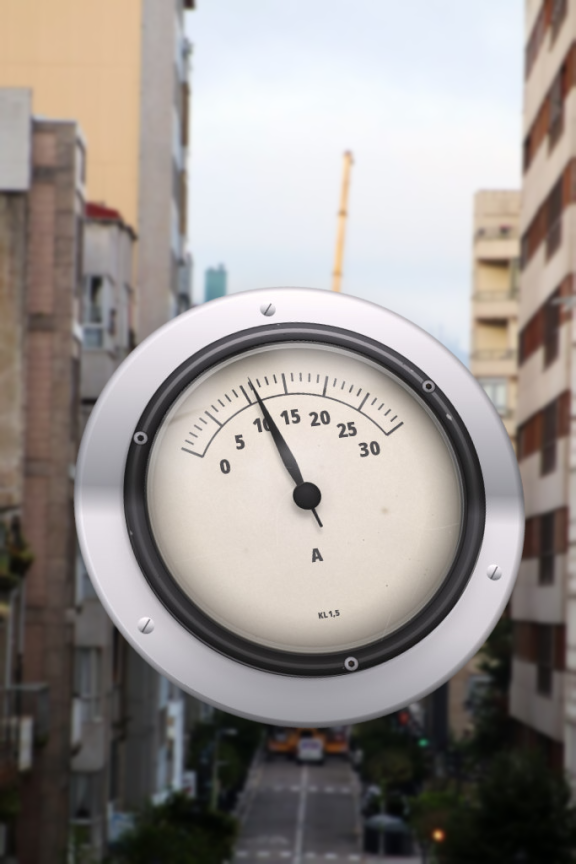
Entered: 11 A
